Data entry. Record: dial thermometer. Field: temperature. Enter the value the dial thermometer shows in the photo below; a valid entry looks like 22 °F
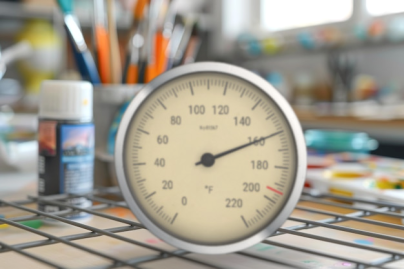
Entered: 160 °F
